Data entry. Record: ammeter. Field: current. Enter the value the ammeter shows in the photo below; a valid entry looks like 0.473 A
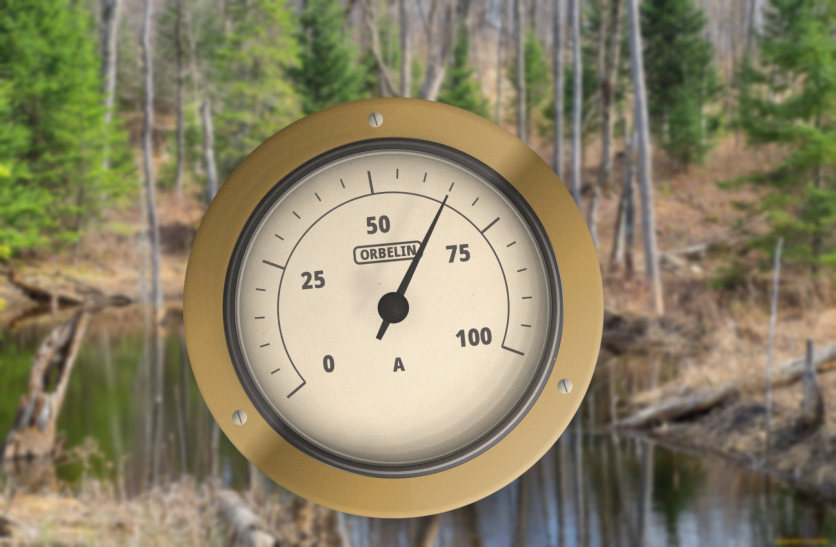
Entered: 65 A
